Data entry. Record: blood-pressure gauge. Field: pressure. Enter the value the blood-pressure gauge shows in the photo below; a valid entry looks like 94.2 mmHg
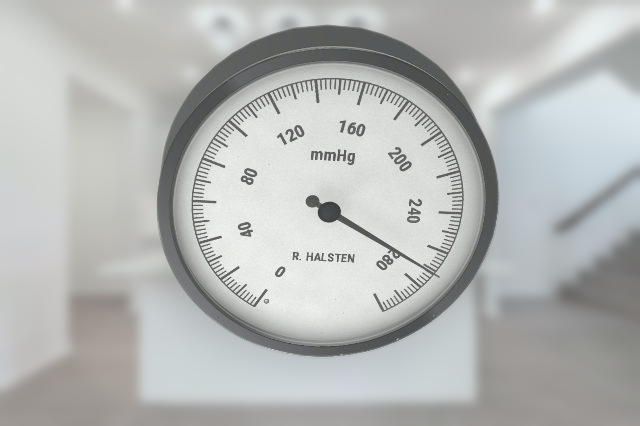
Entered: 270 mmHg
